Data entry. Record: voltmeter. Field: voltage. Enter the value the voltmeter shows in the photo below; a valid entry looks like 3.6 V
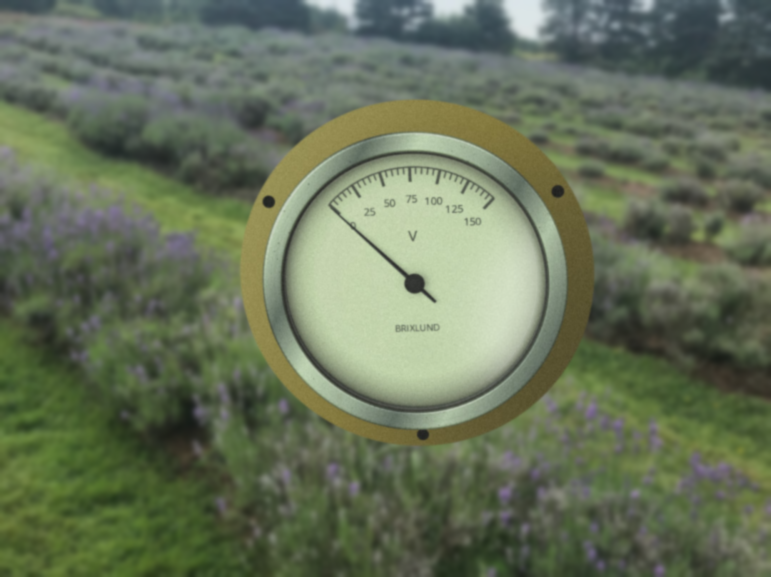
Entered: 0 V
